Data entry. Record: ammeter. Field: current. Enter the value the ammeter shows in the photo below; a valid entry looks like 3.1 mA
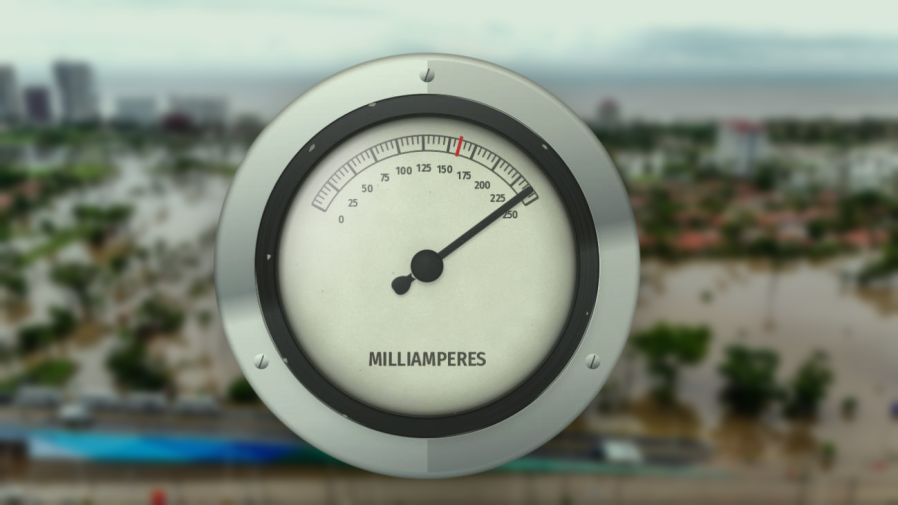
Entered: 240 mA
